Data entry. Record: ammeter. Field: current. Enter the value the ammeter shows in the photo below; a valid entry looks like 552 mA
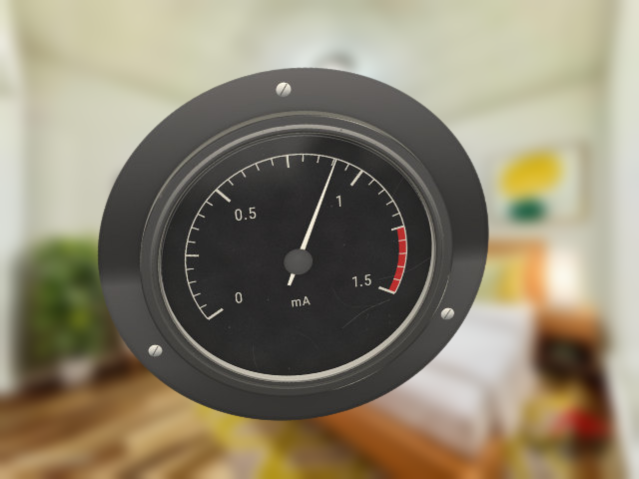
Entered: 0.9 mA
